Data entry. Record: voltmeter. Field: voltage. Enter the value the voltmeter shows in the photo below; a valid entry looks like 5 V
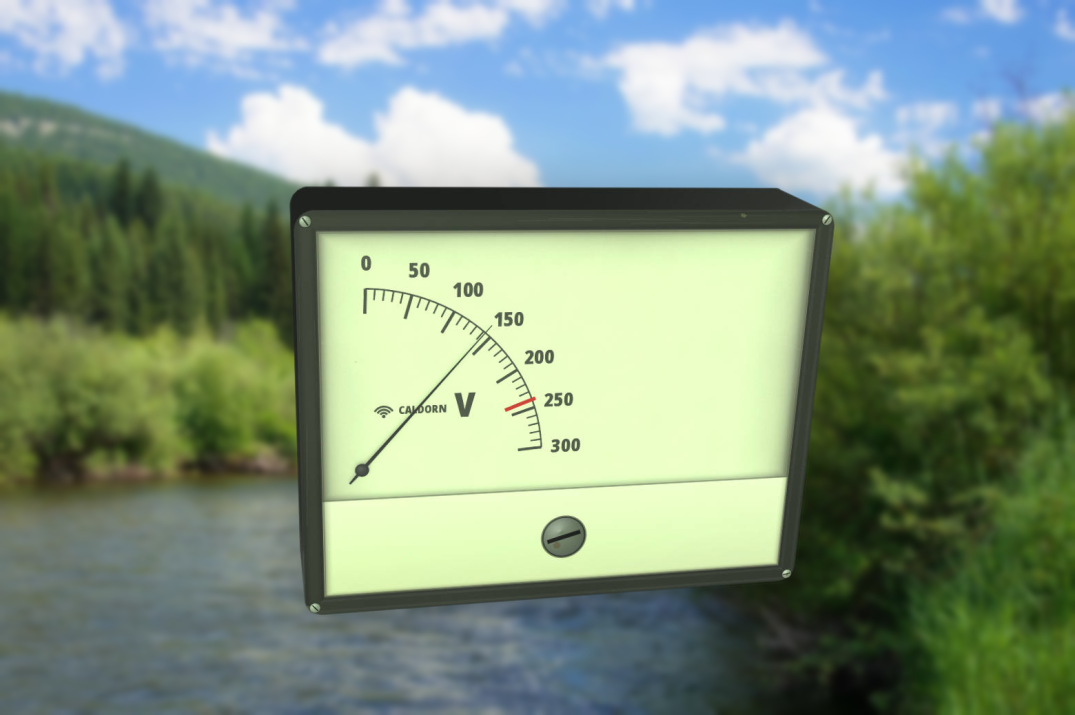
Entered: 140 V
